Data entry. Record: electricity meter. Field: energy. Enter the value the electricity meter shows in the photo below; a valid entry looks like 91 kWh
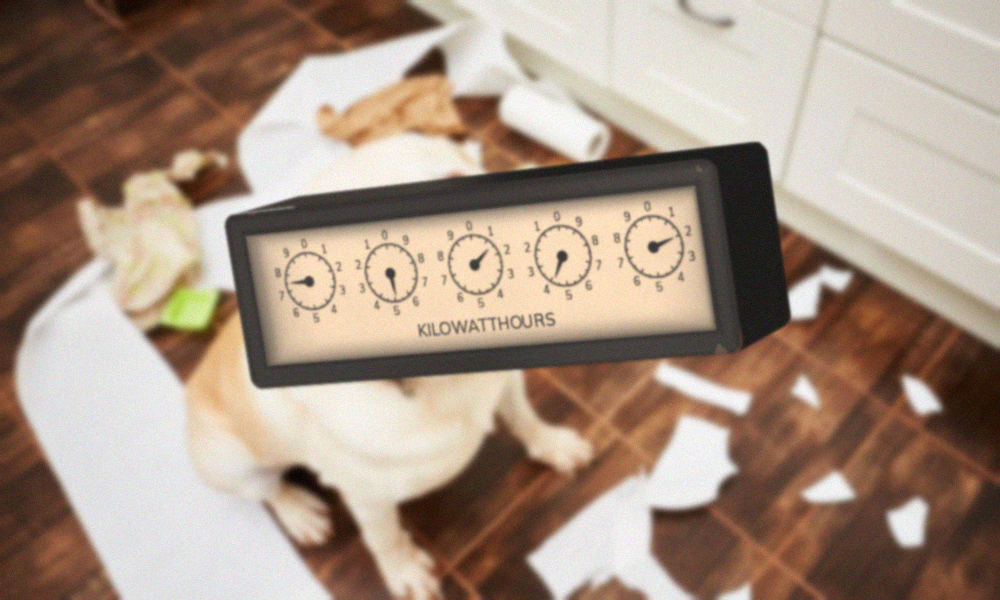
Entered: 75142 kWh
